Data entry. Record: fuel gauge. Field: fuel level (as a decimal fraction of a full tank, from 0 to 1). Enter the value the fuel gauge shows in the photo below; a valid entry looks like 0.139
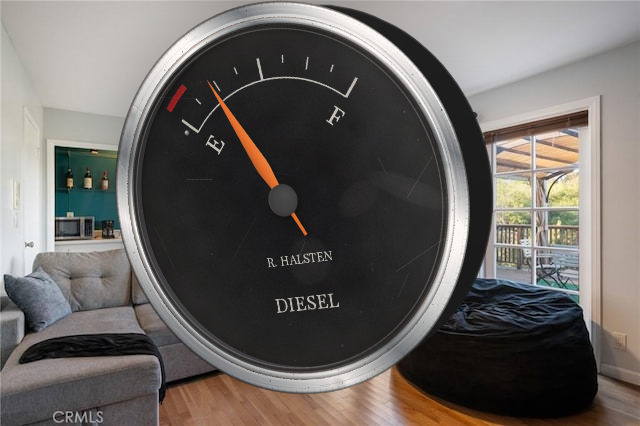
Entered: 0.25
